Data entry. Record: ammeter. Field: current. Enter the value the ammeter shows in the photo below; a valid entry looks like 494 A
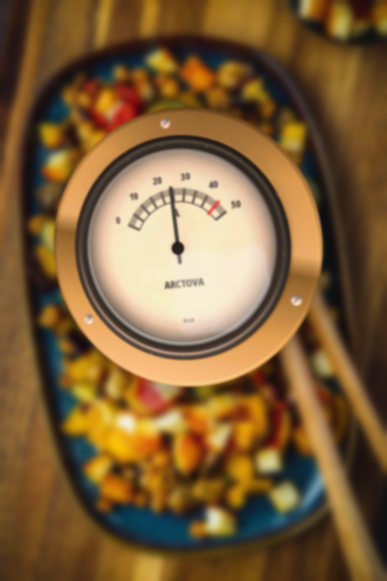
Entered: 25 A
